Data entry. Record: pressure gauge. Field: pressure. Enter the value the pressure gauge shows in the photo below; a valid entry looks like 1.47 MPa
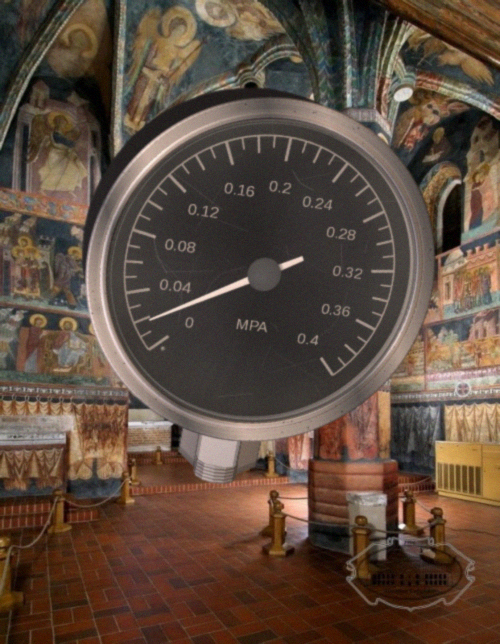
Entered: 0.02 MPa
